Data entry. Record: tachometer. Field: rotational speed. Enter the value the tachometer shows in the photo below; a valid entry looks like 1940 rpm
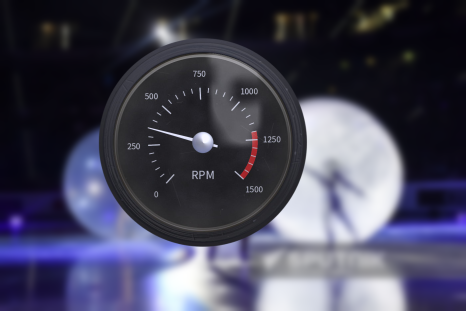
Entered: 350 rpm
